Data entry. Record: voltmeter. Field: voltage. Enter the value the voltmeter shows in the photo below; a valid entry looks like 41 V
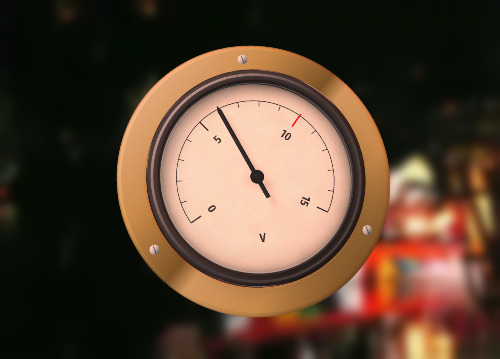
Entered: 6 V
